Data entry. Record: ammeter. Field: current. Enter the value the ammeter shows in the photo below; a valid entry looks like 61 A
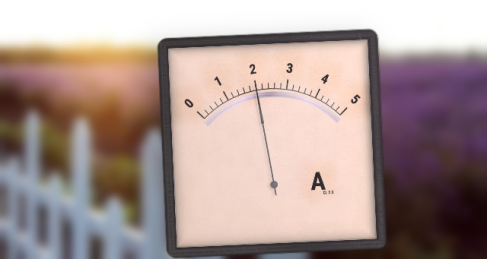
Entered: 2 A
